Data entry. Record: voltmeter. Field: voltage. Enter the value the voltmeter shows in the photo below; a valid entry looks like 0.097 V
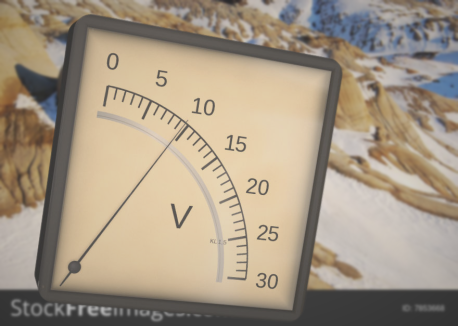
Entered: 9.5 V
